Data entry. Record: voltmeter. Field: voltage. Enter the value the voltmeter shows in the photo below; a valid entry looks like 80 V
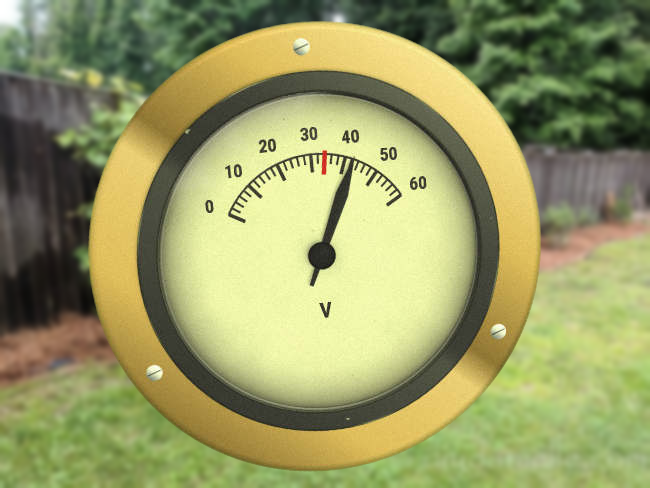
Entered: 42 V
